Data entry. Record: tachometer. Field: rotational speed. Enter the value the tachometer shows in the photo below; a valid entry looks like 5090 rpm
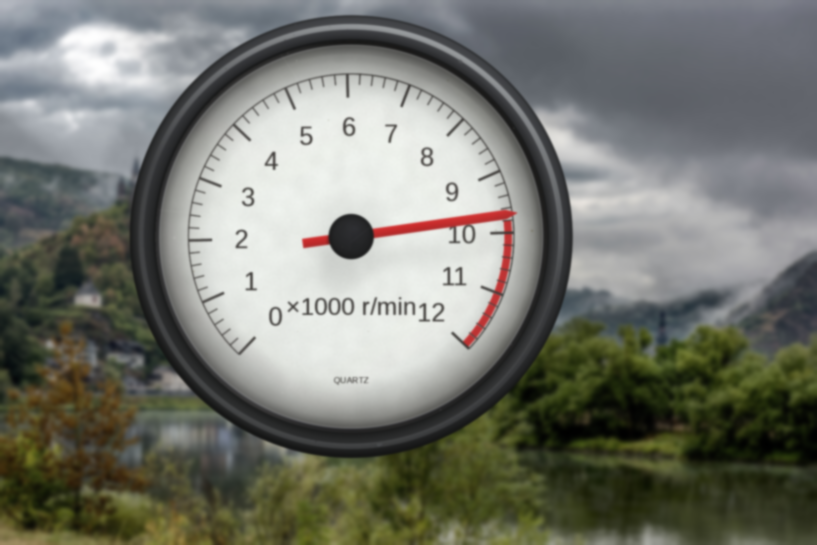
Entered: 9700 rpm
